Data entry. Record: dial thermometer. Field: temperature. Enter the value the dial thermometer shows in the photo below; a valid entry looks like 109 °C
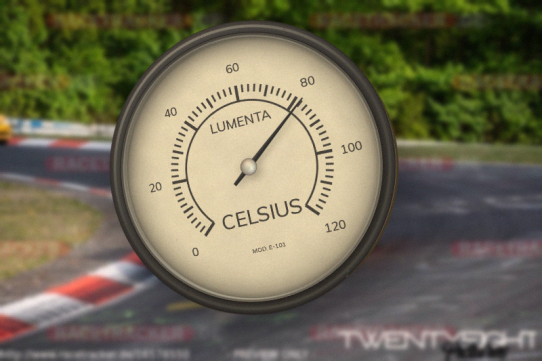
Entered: 82 °C
